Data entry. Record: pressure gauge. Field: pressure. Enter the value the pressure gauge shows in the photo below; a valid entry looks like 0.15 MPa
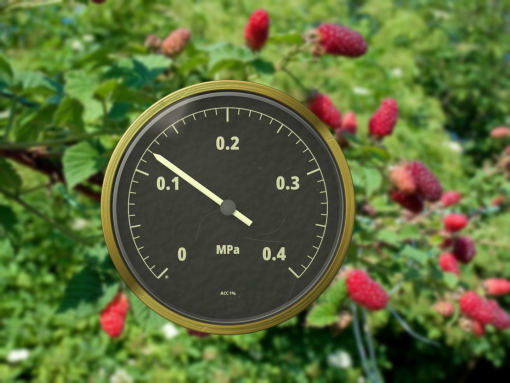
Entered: 0.12 MPa
